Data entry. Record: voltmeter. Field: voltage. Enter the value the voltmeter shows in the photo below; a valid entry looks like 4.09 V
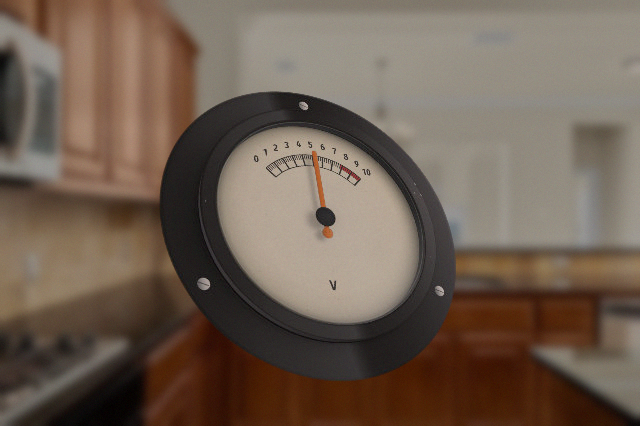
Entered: 5 V
